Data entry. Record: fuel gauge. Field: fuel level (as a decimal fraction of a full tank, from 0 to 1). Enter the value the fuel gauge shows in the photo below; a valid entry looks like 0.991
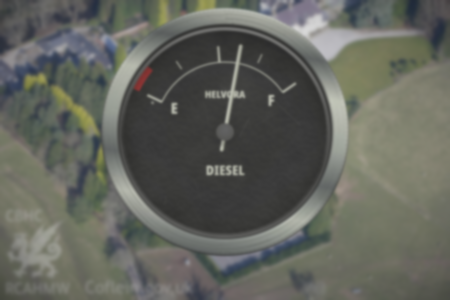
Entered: 0.625
